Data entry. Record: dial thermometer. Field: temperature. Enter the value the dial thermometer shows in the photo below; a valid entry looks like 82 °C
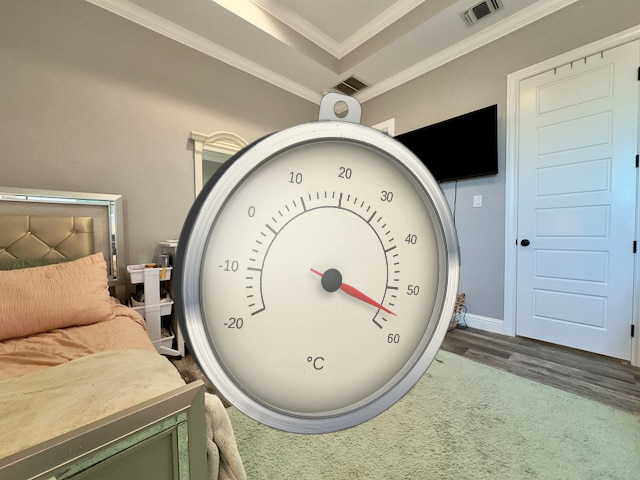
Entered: 56 °C
